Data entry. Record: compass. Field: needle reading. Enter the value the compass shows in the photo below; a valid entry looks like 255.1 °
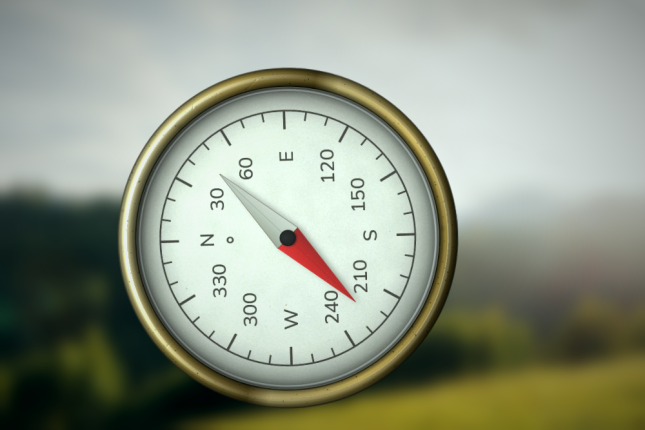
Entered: 225 °
